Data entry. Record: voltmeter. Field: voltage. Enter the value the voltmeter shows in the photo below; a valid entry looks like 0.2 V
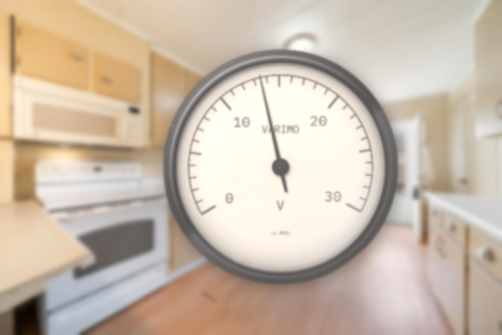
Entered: 13.5 V
